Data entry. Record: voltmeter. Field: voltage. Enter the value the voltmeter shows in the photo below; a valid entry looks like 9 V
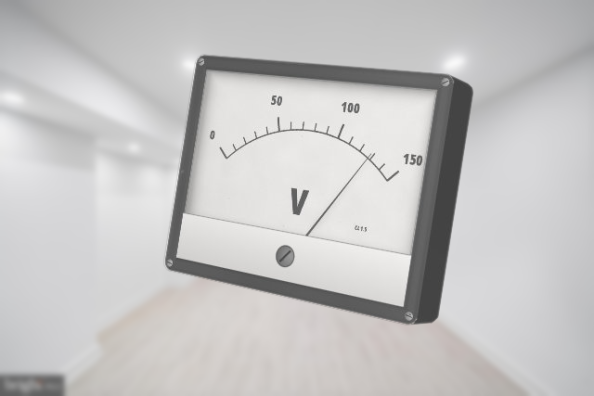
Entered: 130 V
